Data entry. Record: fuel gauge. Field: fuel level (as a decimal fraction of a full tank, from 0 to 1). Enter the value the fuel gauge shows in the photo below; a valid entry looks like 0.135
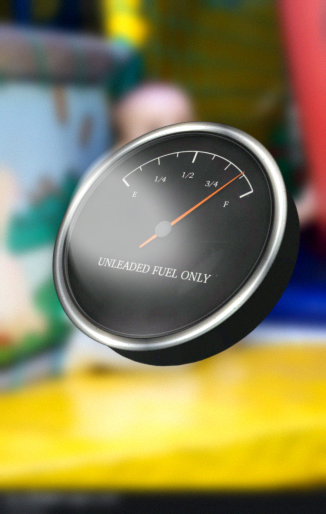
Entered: 0.875
